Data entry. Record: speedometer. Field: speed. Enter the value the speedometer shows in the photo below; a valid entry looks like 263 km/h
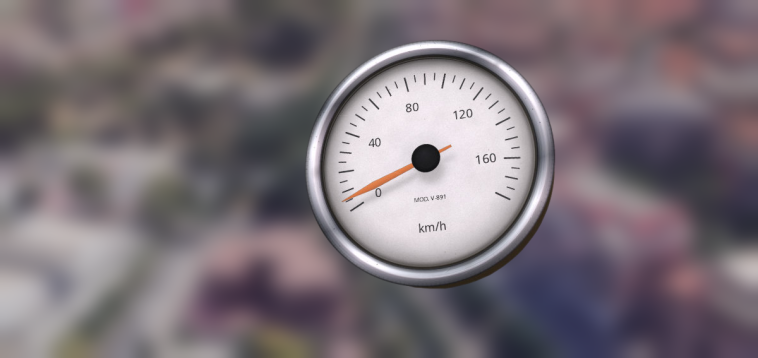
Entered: 5 km/h
